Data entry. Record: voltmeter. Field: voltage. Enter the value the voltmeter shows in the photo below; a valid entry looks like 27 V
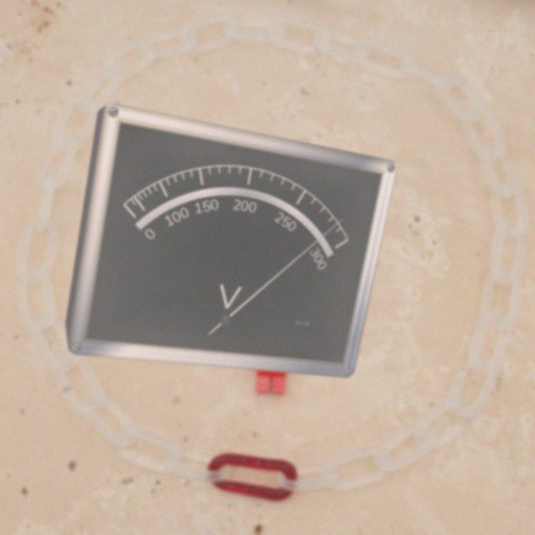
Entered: 285 V
